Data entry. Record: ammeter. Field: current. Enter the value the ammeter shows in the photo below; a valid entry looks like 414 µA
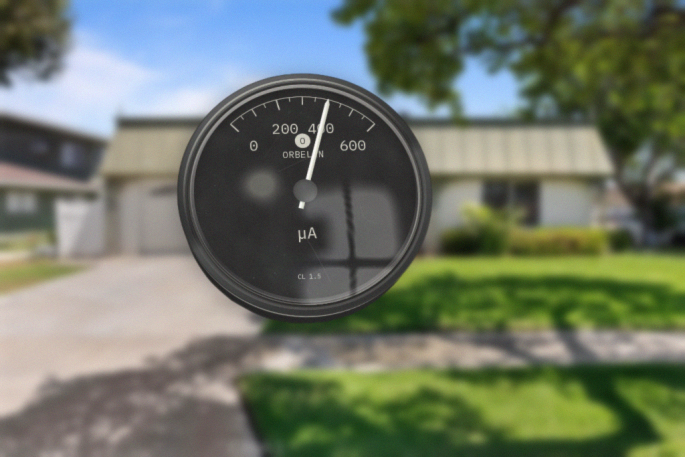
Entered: 400 µA
